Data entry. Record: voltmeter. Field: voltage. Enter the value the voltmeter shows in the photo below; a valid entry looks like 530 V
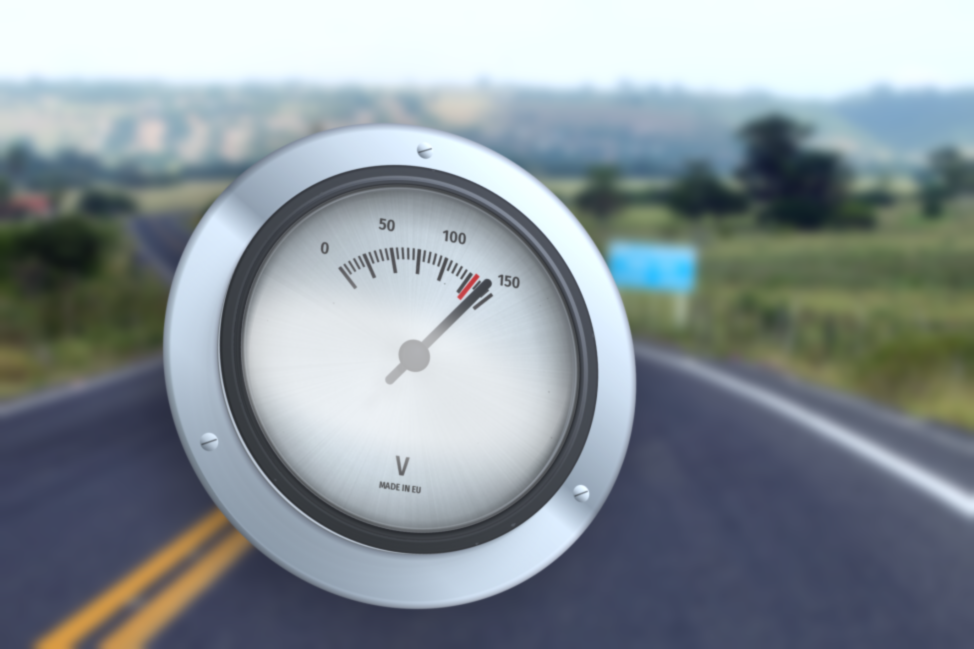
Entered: 140 V
